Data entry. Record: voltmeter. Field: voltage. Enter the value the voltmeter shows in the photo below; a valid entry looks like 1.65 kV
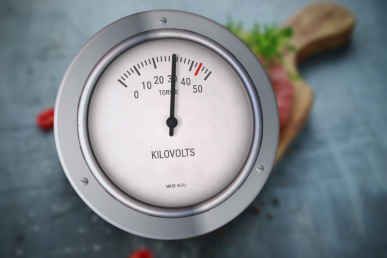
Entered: 30 kV
